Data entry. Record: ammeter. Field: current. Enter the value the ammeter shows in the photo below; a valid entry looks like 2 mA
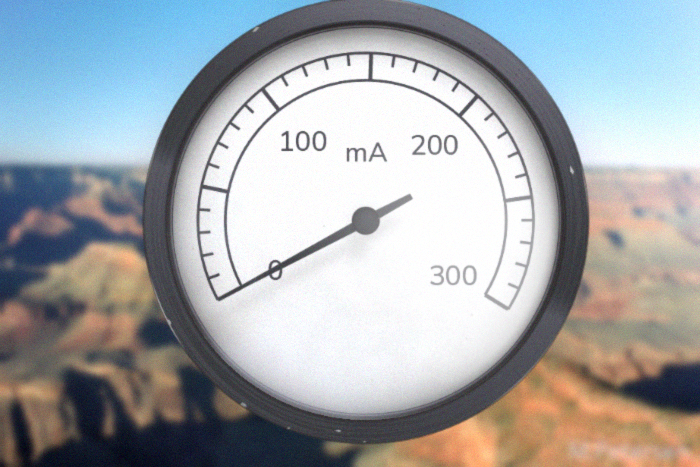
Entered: 0 mA
